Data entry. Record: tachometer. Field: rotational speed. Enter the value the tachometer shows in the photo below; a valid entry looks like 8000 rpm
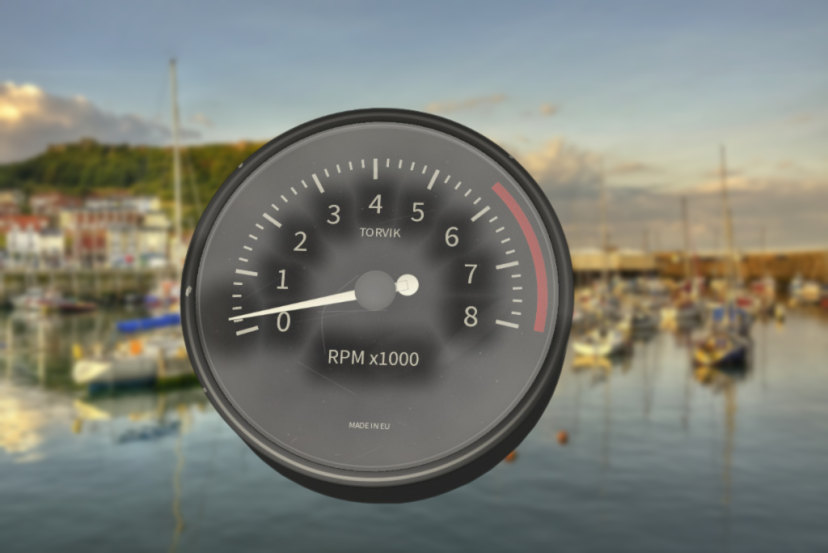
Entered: 200 rpm
